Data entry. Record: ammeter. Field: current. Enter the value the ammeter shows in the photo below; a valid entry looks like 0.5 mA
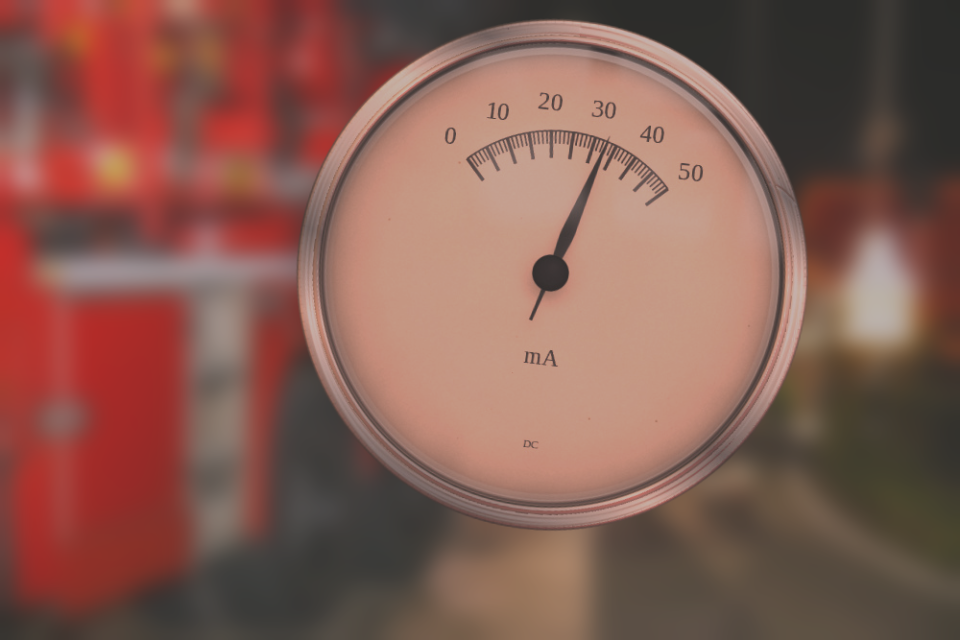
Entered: 33 mA
